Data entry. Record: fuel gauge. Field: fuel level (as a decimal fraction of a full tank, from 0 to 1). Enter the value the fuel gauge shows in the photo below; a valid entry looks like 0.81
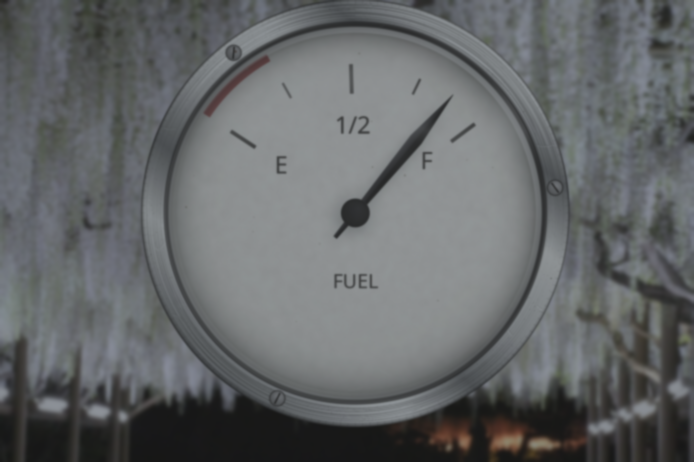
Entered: 0.875
